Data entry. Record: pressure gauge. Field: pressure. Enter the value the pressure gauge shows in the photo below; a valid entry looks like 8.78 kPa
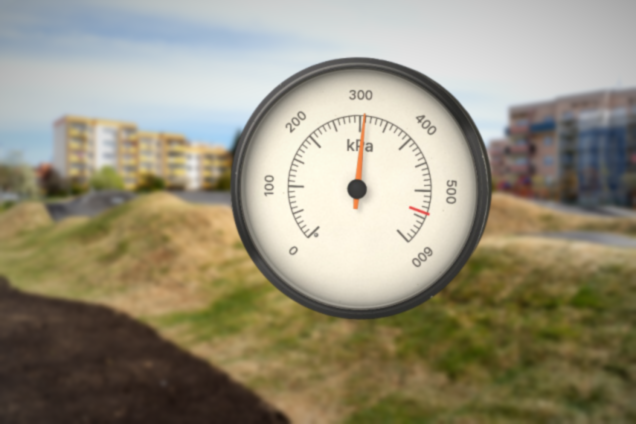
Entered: 310 kPa
